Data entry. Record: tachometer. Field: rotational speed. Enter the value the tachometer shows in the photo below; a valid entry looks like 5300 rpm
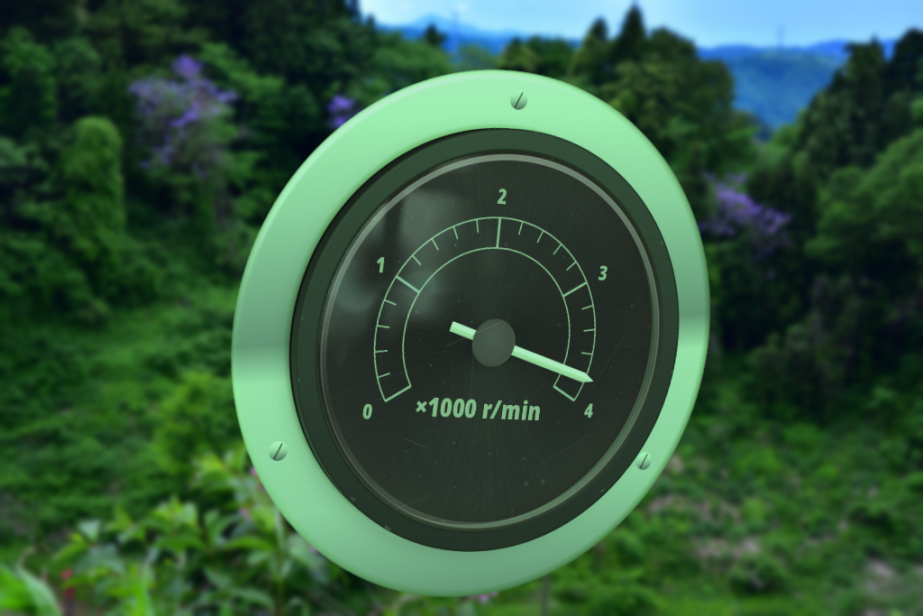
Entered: 3800 rpm
